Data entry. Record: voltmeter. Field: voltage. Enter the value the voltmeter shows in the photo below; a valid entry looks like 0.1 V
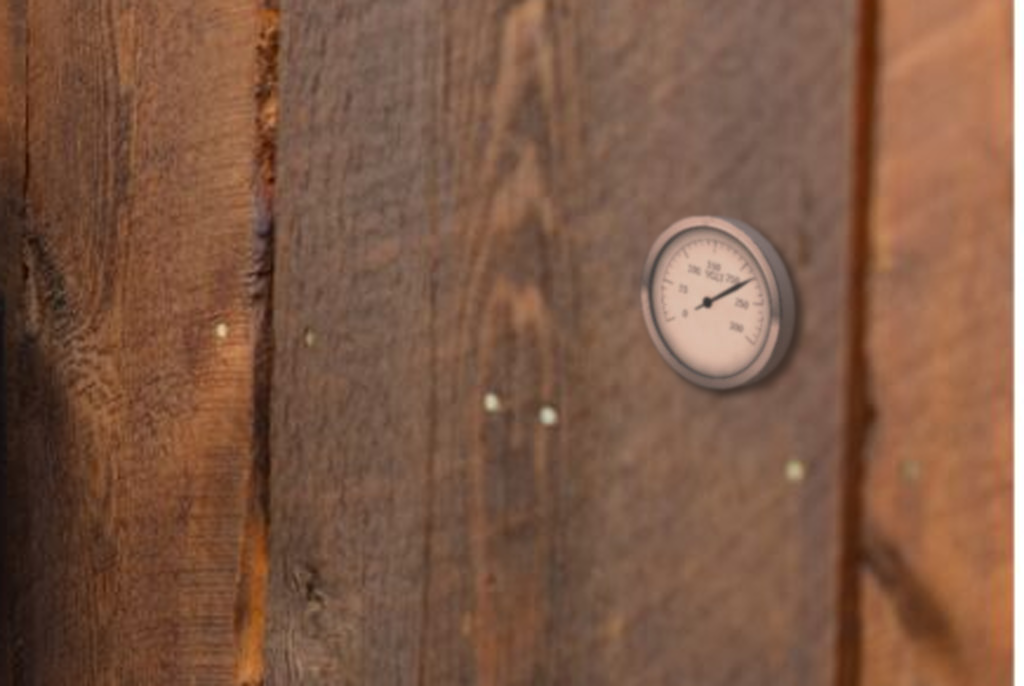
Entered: 220 V
